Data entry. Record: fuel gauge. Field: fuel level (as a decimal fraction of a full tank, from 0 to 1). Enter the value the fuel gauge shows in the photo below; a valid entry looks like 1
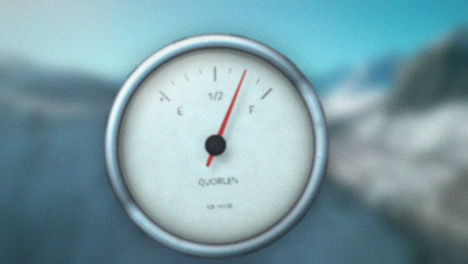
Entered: 0.75
